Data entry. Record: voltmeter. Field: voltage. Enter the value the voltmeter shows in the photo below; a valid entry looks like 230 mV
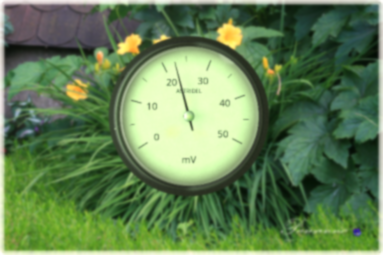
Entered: 22.5 mV
